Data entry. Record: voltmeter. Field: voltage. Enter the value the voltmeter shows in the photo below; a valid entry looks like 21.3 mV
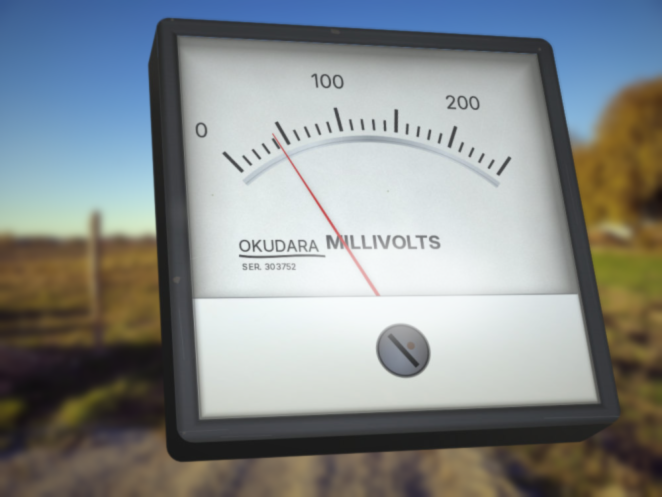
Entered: 40 mV
